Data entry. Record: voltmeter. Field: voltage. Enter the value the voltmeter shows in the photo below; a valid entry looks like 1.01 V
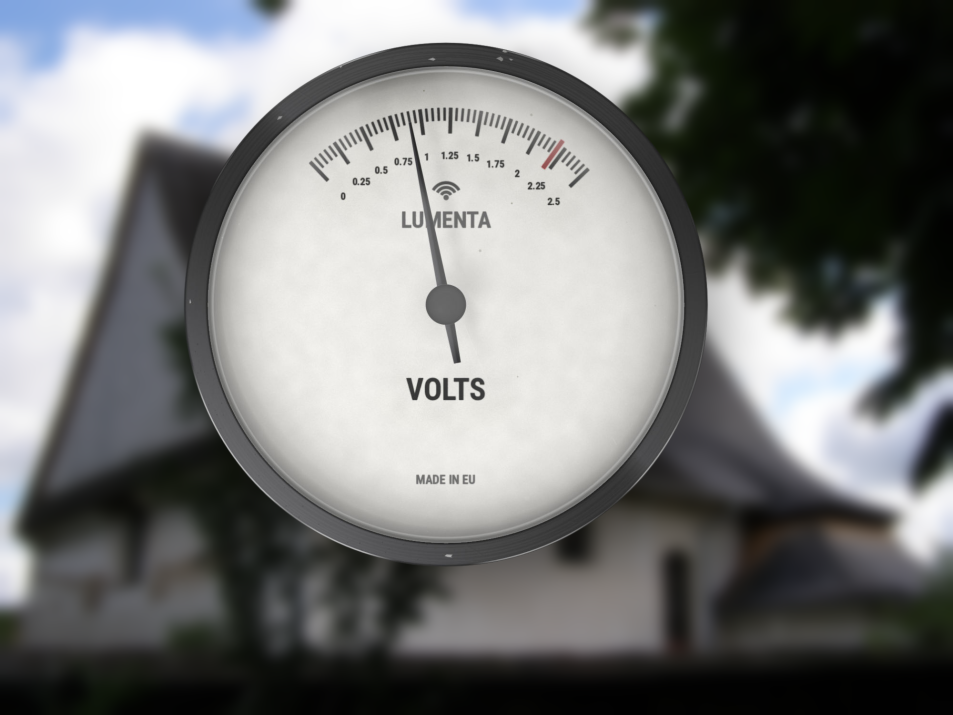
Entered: 0.9 V
